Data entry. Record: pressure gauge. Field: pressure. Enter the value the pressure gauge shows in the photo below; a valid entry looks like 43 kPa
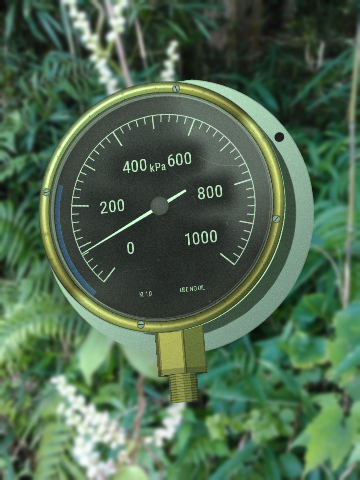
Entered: 80 kPa
